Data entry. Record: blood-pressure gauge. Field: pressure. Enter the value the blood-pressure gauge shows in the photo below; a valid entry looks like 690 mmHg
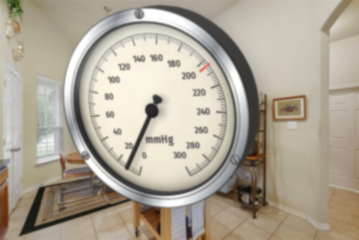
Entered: 10 mmHg
